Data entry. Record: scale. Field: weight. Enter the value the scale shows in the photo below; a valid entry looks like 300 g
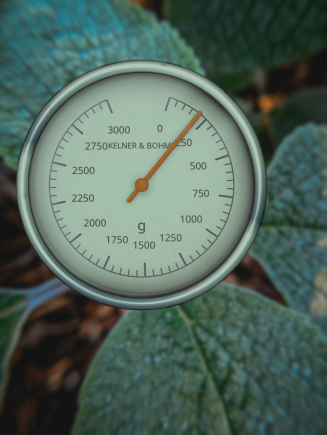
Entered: 200 g
